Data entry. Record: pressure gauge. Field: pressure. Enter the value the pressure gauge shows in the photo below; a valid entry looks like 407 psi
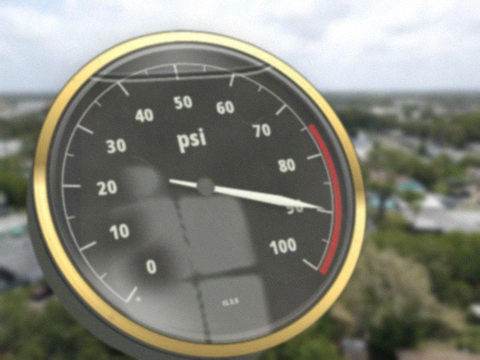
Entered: 90 psi
